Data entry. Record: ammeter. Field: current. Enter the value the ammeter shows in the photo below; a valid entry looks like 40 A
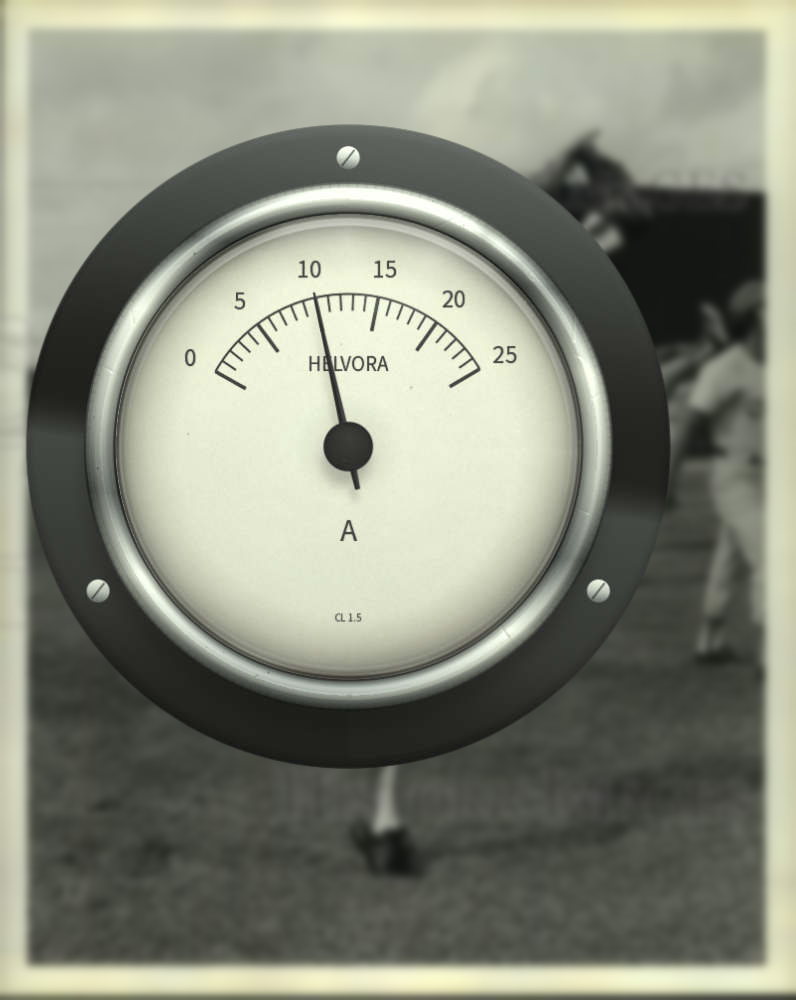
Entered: 10 A
